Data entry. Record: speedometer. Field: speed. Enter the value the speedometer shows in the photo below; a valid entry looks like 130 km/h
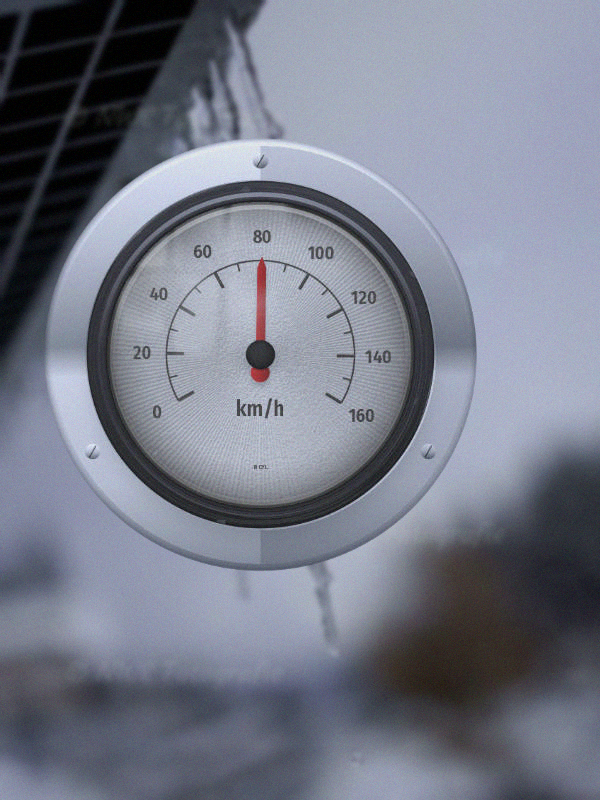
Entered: 80 km/h
